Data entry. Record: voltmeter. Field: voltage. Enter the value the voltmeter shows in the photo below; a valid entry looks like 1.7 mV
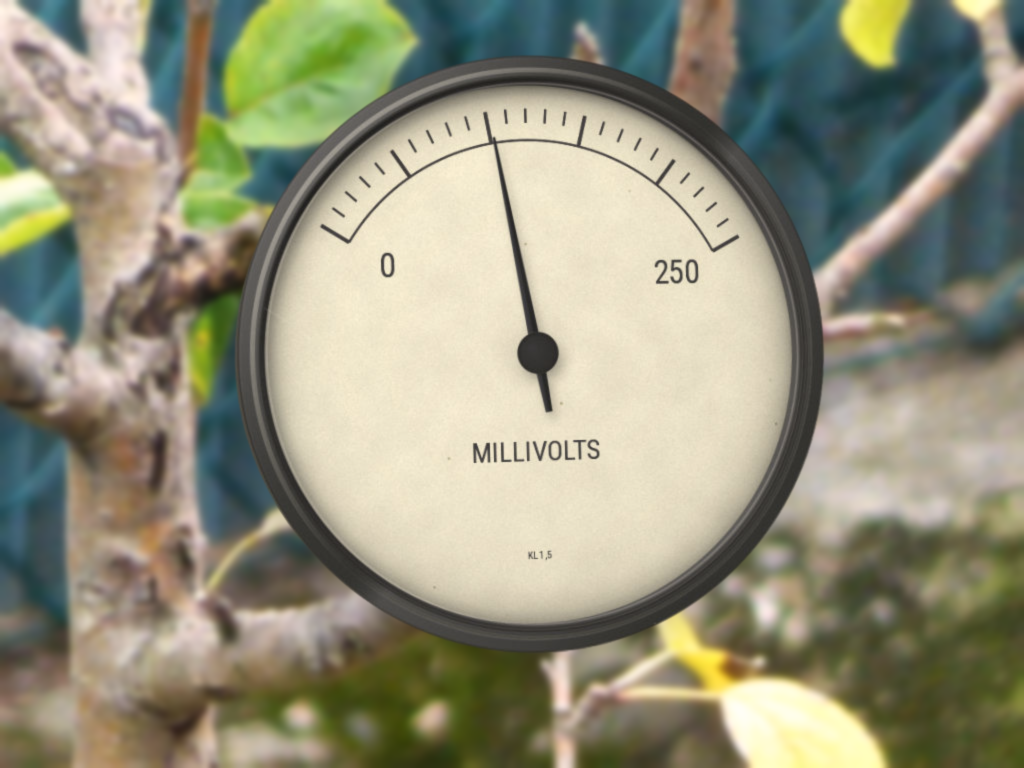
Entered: 100 mV
